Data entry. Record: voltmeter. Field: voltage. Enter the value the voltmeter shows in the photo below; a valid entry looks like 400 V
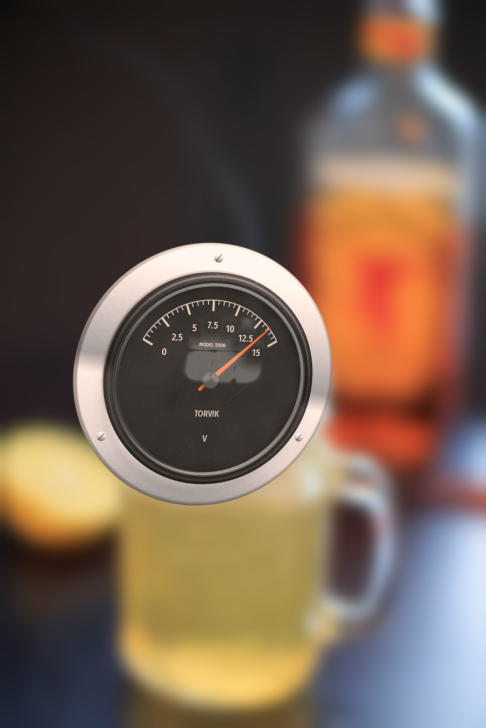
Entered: 13.5 V
